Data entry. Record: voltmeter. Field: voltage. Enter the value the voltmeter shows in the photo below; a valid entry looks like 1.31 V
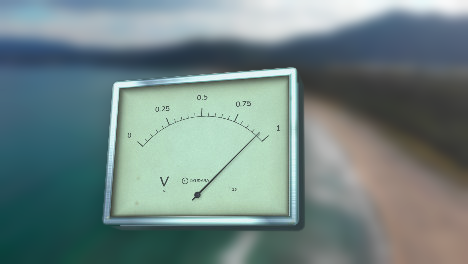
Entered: 0.95 V
